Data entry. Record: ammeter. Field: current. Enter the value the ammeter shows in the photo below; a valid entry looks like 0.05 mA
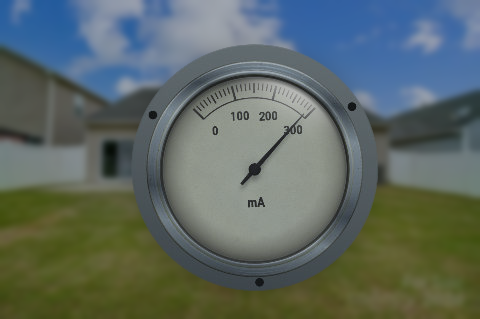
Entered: 290 mA
